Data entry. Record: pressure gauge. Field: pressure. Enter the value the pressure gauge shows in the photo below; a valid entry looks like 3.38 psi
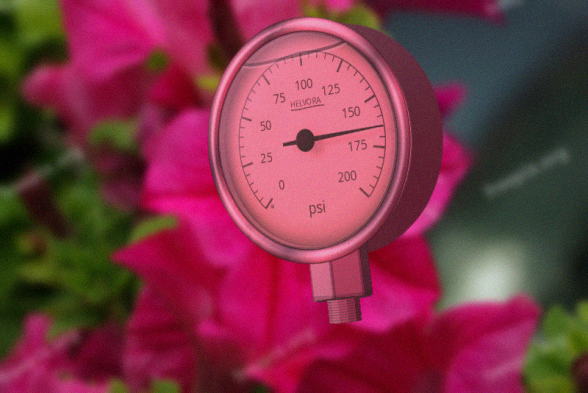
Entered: 165 psi
